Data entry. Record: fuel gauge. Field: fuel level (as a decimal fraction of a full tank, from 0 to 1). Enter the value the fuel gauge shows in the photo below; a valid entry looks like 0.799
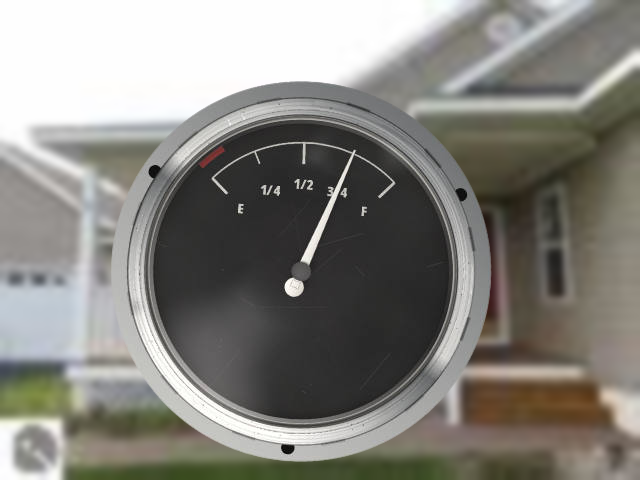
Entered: 0.75
